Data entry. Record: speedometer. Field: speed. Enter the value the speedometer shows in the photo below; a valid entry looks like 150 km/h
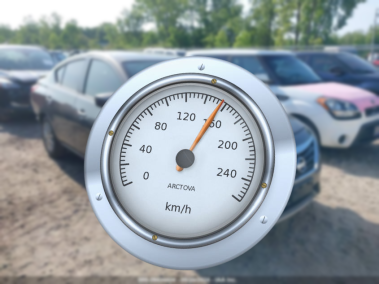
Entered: 156 km/h
